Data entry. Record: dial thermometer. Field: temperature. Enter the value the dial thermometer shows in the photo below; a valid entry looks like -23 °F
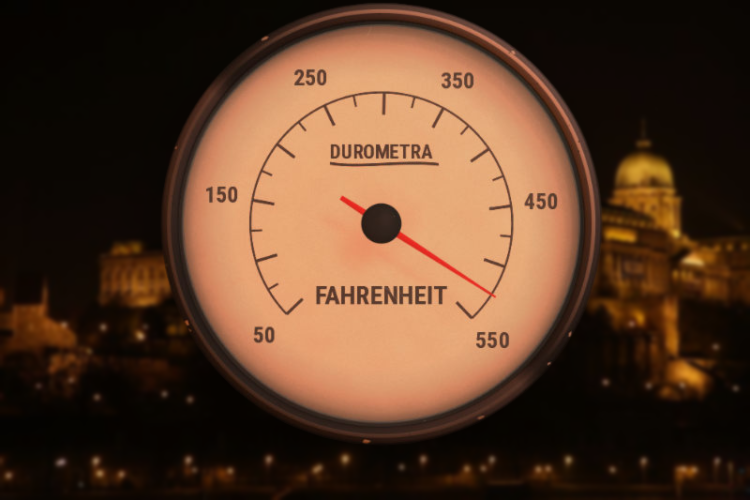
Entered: 525 °F
